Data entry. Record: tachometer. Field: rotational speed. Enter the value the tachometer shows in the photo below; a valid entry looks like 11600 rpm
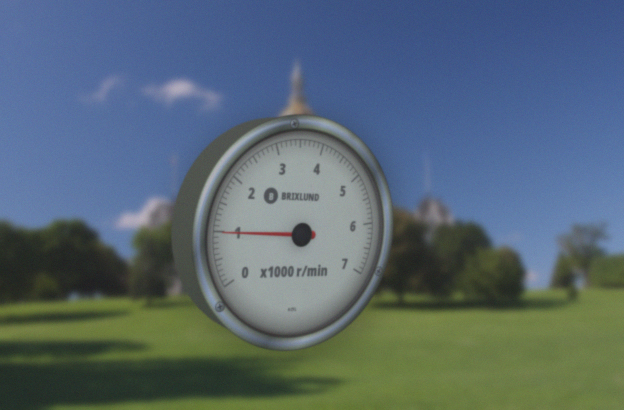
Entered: 1000 rpm
